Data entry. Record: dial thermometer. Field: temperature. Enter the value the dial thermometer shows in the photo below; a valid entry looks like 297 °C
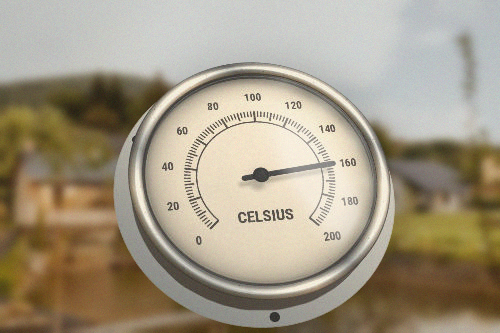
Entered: 160 °C
